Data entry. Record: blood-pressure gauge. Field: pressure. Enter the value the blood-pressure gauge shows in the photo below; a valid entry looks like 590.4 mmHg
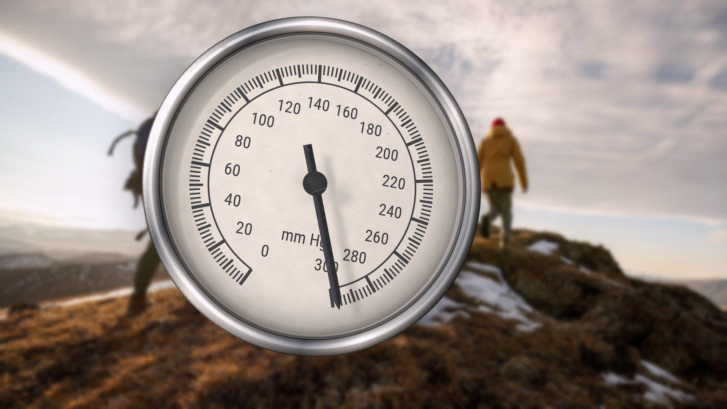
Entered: 298 mmHg
